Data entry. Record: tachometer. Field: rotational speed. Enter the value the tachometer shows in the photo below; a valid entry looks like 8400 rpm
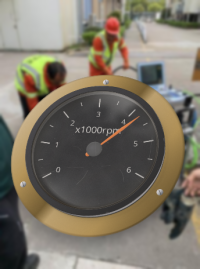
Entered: 4250 rpm
